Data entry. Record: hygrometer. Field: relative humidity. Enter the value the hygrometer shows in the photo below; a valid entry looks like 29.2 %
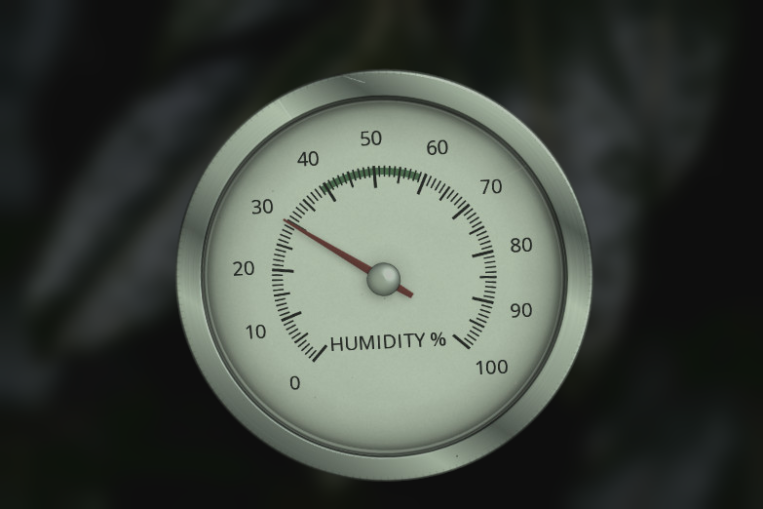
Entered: 30 %
